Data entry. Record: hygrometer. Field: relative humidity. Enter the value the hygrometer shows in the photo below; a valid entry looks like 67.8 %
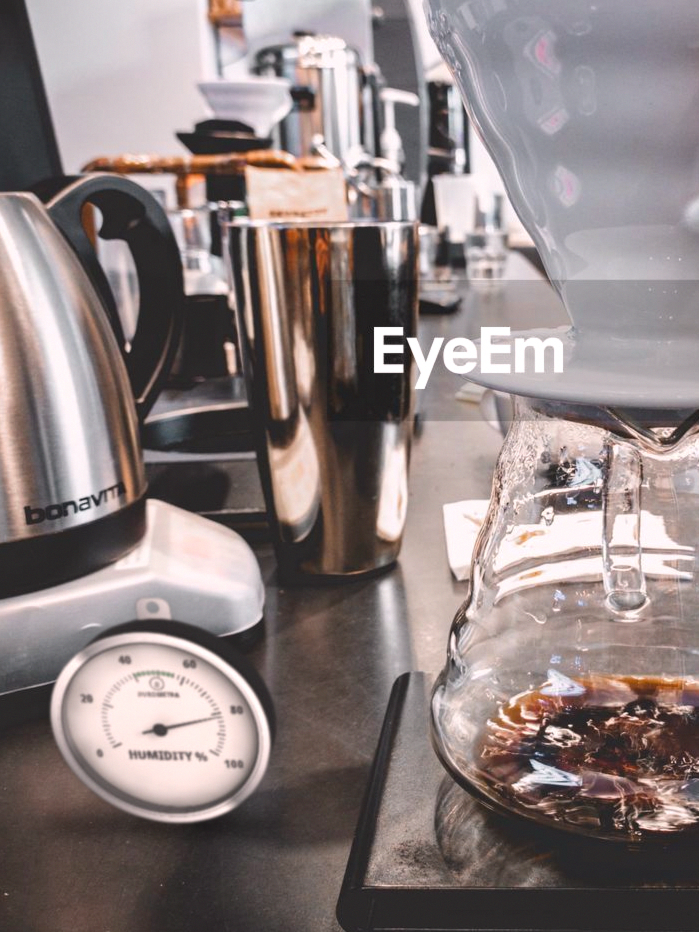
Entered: 80 %
